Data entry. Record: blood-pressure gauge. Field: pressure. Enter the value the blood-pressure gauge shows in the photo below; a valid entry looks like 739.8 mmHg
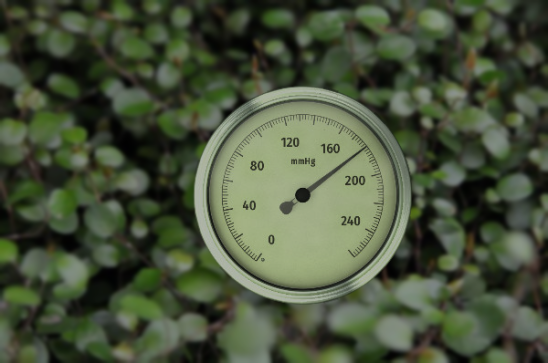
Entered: 180 mmHg
